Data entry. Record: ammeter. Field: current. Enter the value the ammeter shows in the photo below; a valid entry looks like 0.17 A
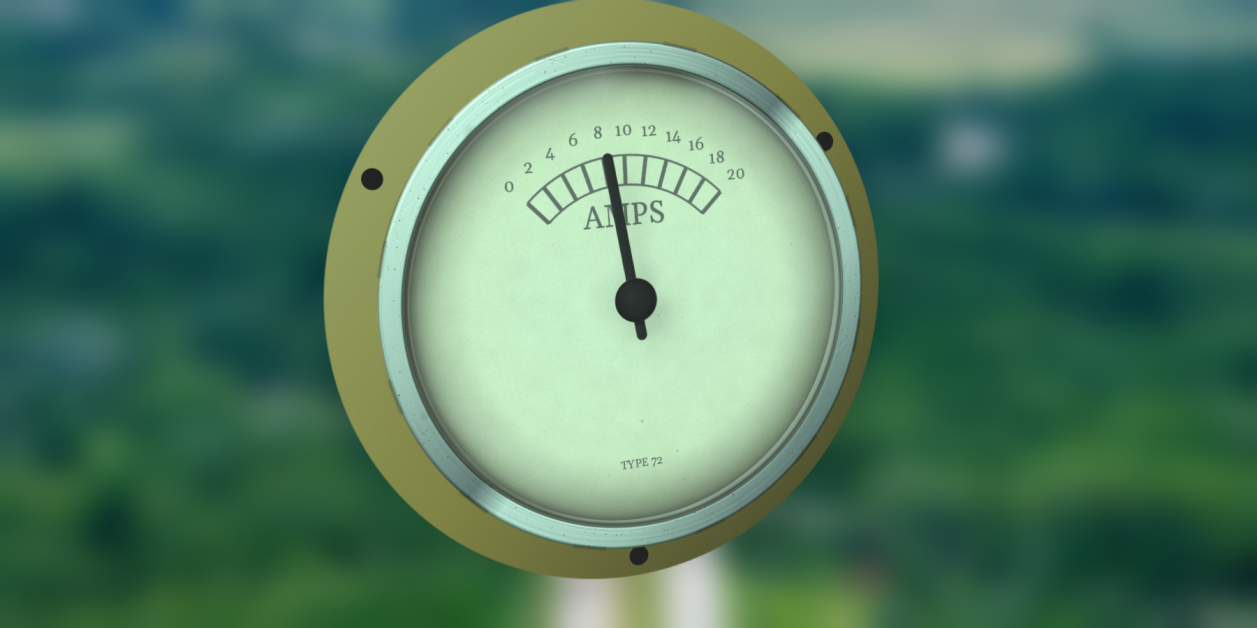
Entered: 8 A
